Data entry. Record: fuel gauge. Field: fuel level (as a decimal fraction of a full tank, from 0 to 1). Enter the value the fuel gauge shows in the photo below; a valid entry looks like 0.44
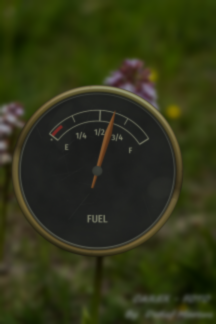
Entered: 0.625
